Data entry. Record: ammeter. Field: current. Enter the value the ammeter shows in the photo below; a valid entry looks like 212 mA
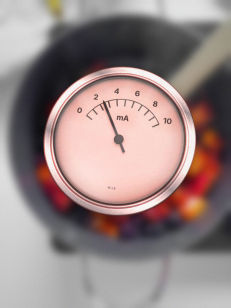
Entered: 2.5 mA
